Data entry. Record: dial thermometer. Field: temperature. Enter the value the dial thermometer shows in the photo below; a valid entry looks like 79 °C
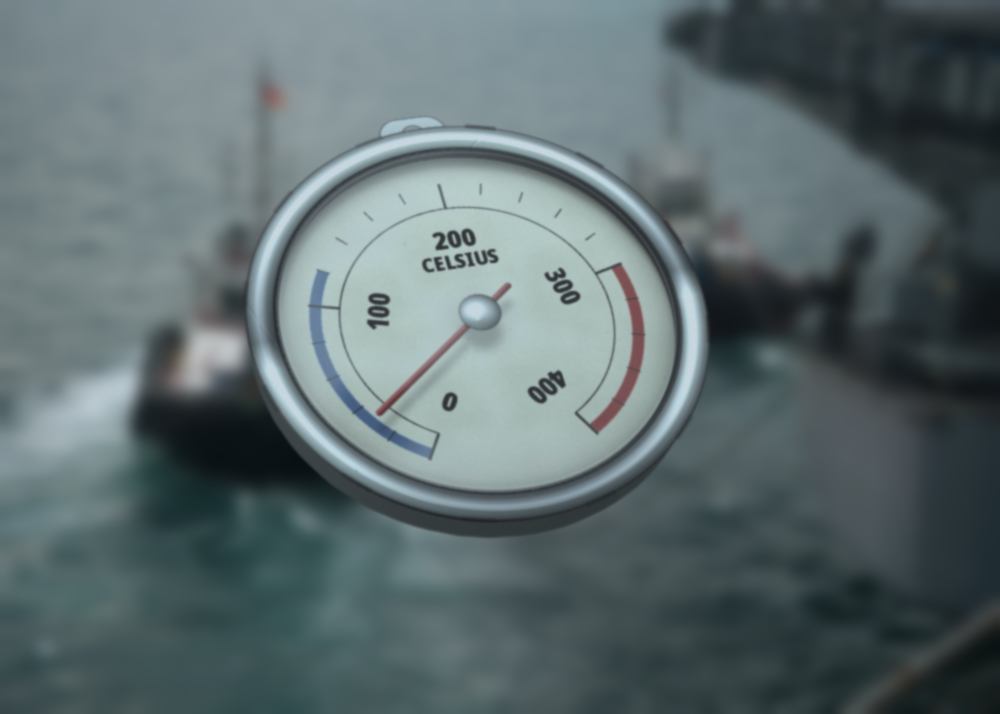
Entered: 30 °C
